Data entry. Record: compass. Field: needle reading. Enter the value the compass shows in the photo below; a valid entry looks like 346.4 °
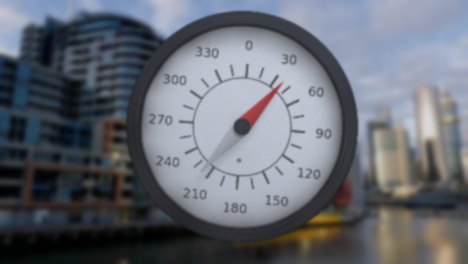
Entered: 37.5 °
